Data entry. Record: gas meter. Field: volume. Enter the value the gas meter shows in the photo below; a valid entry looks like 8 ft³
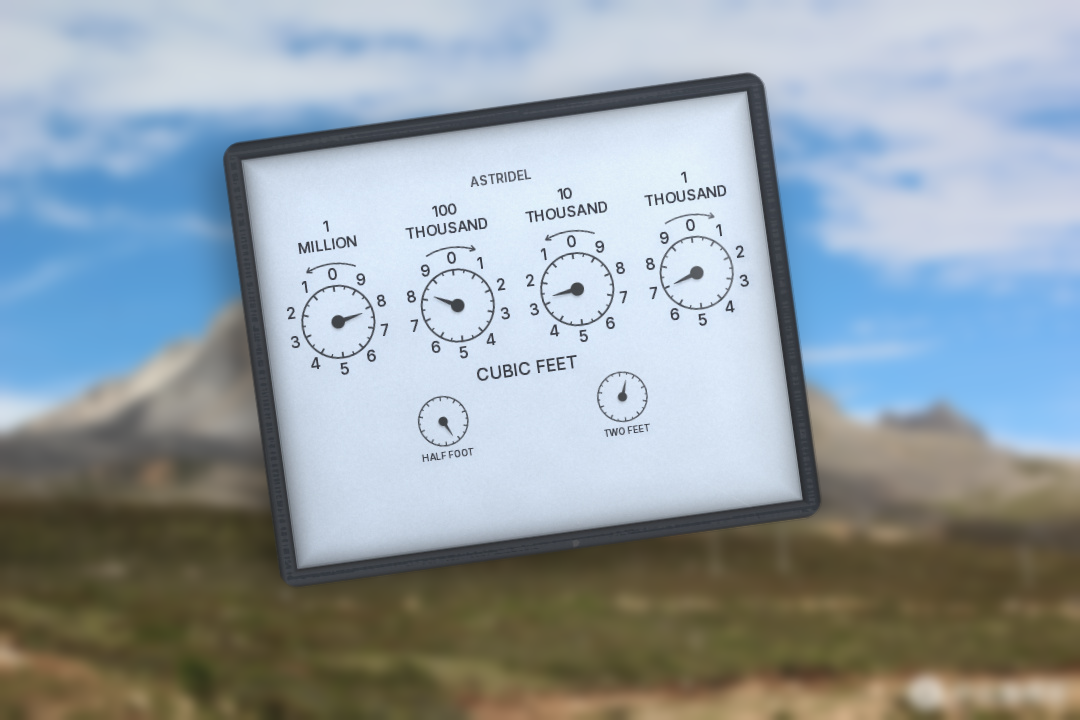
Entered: 782700 ft³
